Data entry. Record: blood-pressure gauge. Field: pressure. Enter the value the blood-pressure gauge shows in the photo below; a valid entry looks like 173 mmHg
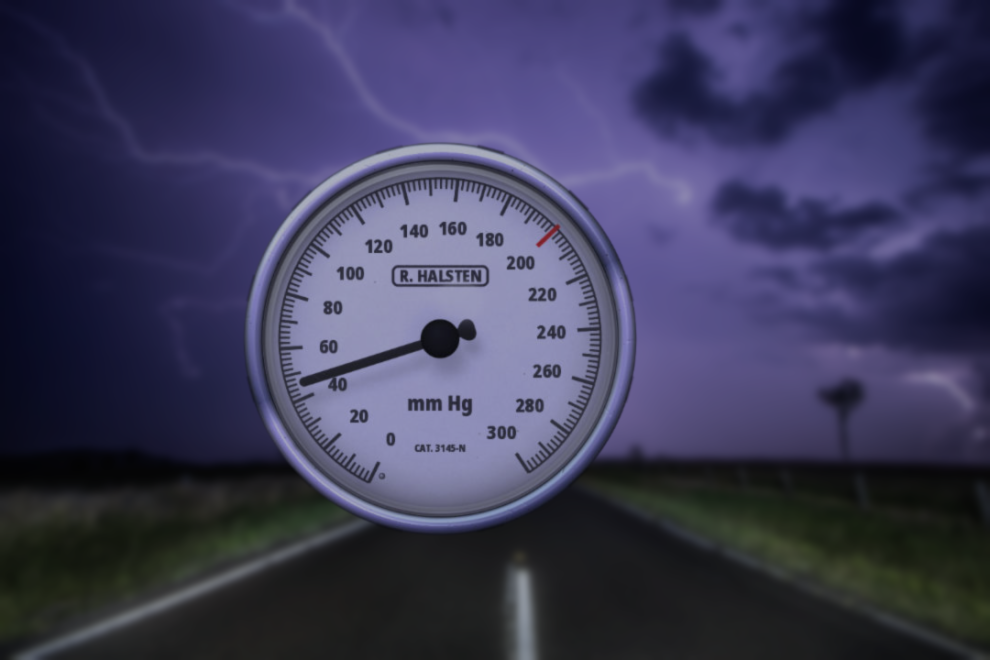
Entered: 46 mmHg
